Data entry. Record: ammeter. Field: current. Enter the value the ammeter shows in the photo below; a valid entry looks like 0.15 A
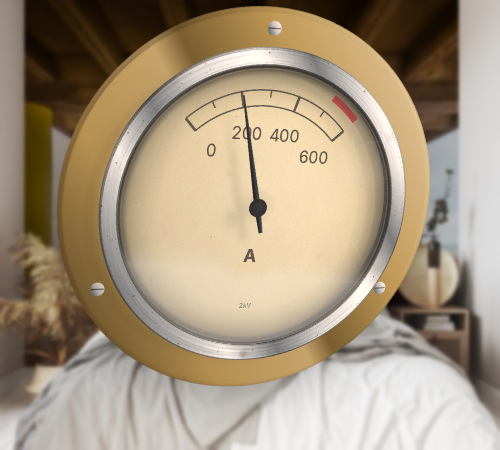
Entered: 200 A
